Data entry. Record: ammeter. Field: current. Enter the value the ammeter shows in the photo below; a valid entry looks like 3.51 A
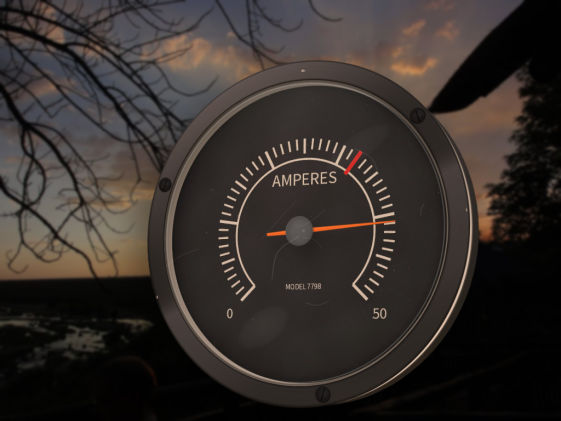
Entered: 41 A
